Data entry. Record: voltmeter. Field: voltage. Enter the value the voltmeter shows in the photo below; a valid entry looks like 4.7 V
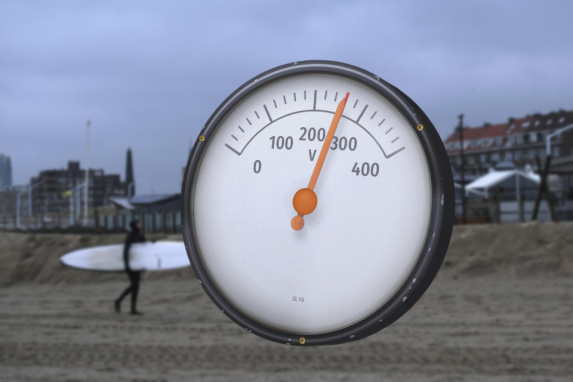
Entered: 260 V
